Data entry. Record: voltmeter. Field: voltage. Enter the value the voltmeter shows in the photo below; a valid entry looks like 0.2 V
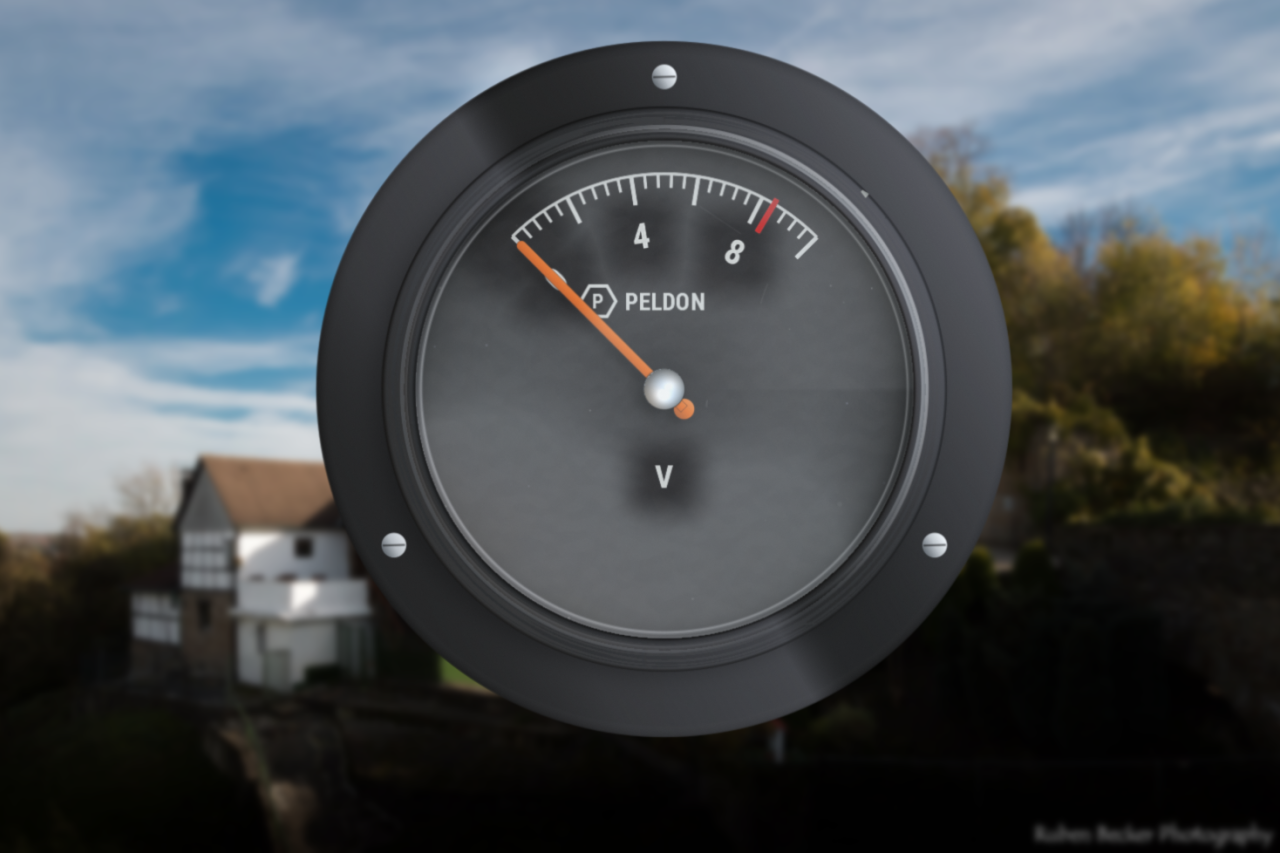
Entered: 0 V
